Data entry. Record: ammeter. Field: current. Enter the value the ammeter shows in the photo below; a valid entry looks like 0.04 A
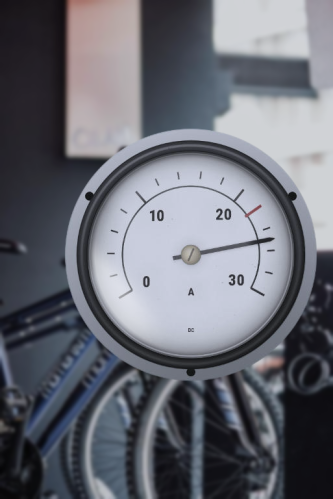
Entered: 25 A
